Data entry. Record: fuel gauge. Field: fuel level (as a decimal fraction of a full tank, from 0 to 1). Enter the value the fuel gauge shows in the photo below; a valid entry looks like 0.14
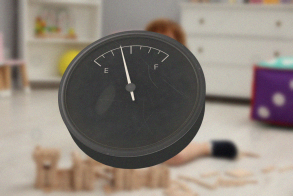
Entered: 0.375
